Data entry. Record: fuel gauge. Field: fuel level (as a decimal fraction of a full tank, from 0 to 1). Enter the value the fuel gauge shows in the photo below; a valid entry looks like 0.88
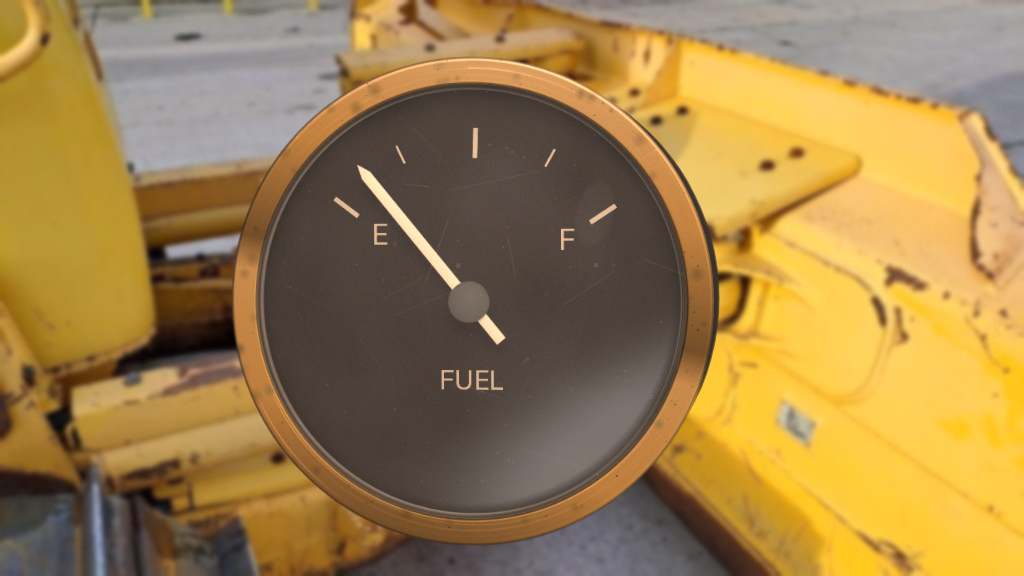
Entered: 0.125
